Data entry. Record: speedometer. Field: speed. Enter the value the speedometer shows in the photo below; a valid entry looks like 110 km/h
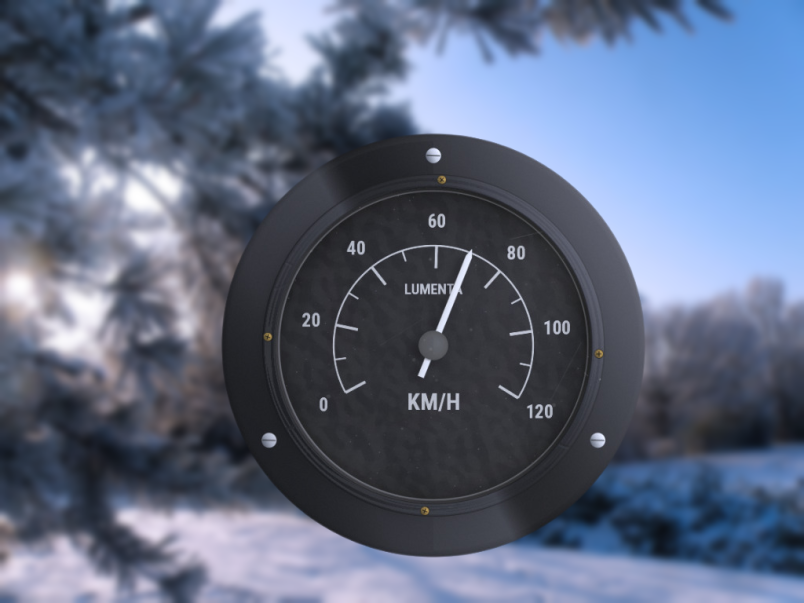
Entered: 70 km/h
